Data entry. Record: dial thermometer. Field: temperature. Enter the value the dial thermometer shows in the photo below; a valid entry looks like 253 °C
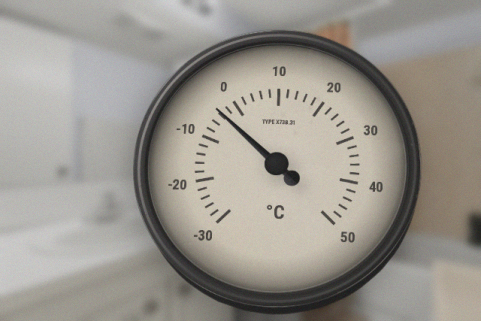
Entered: -4 °C
